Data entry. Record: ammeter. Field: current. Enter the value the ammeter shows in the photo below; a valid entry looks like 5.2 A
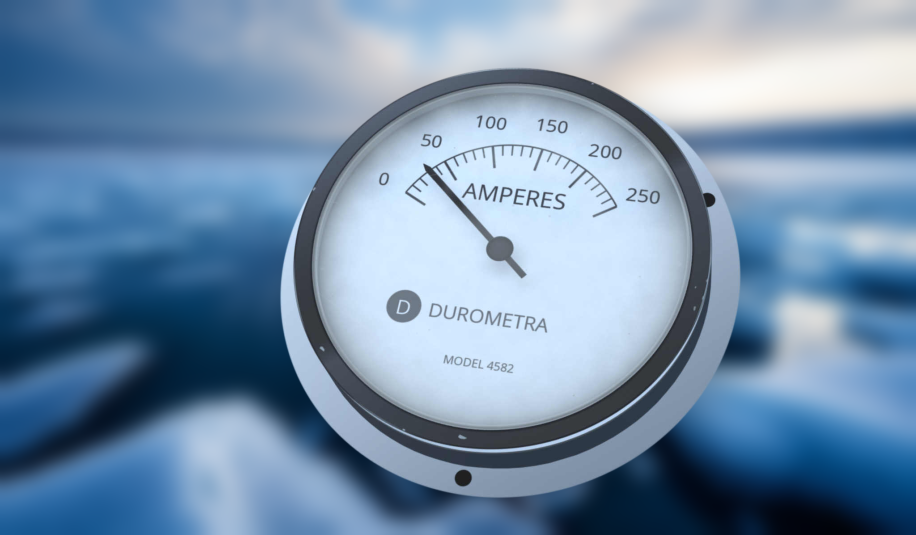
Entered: 30 A
